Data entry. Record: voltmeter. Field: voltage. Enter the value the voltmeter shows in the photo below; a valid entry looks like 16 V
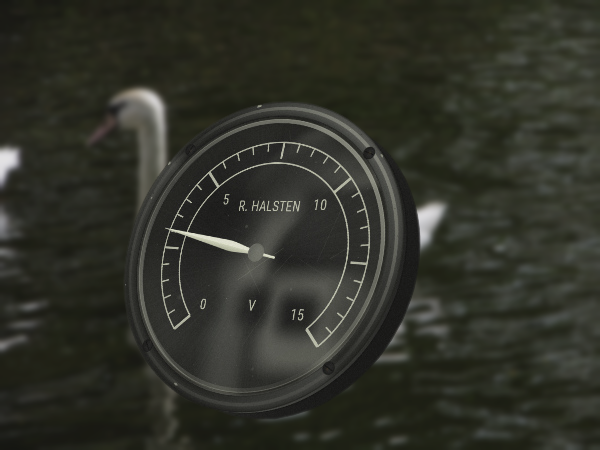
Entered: 3 V
